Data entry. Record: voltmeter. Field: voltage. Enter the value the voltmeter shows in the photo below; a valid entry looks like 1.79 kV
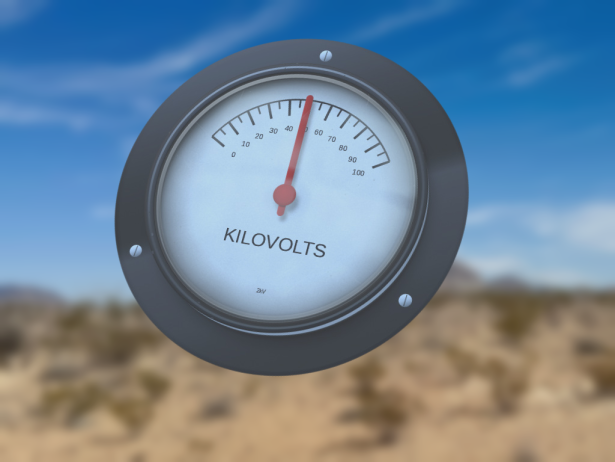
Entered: 50 kV
